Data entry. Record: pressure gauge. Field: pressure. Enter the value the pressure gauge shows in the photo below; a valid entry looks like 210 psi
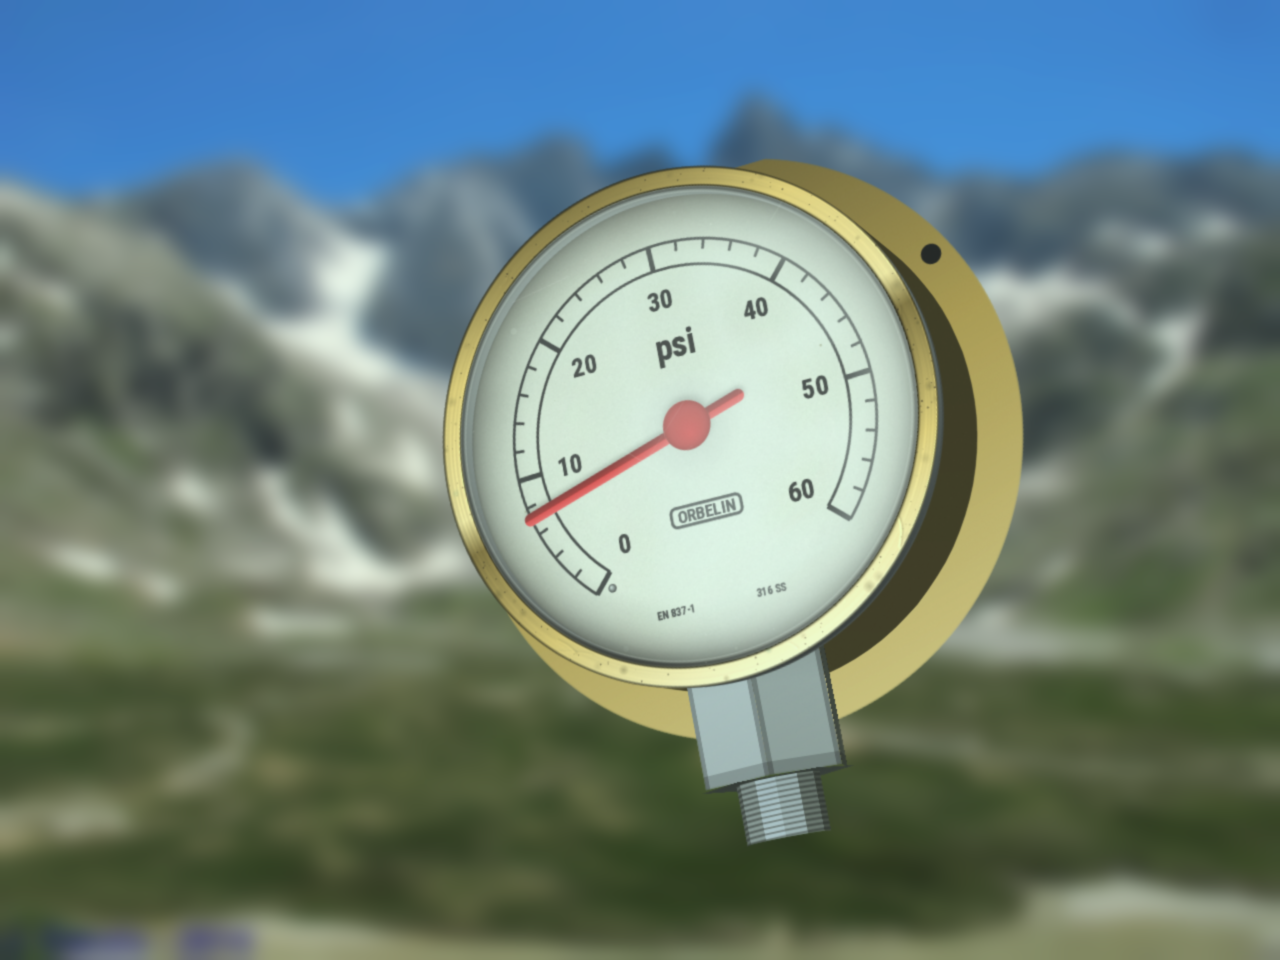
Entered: 7 psi
